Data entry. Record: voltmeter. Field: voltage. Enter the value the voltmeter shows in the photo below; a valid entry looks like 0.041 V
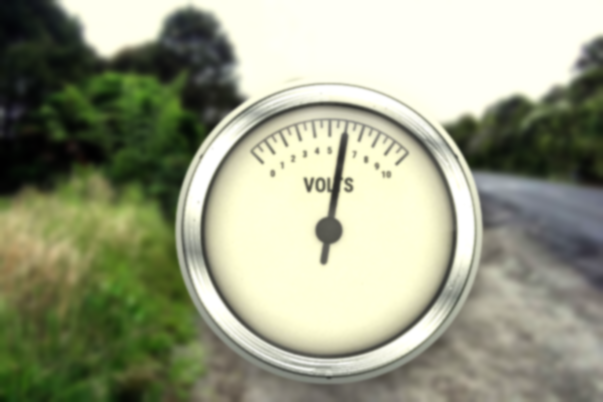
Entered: 6 V
